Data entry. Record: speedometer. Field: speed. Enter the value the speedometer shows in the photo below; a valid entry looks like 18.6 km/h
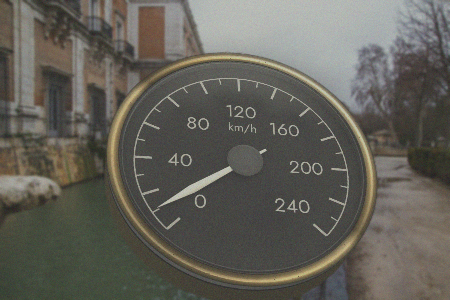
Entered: 10 km/h
